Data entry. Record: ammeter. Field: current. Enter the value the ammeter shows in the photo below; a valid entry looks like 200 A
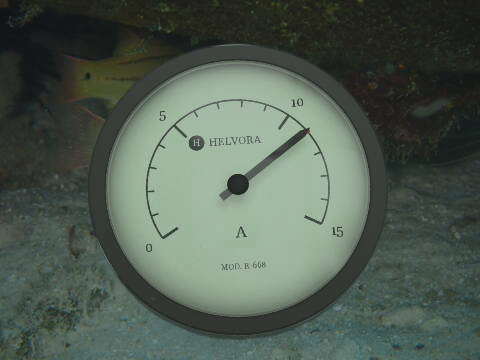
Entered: 11 A
